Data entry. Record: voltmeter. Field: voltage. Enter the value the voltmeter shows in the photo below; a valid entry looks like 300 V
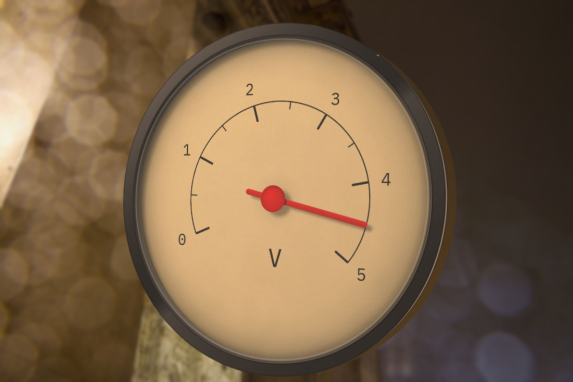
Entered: 4.5 V
